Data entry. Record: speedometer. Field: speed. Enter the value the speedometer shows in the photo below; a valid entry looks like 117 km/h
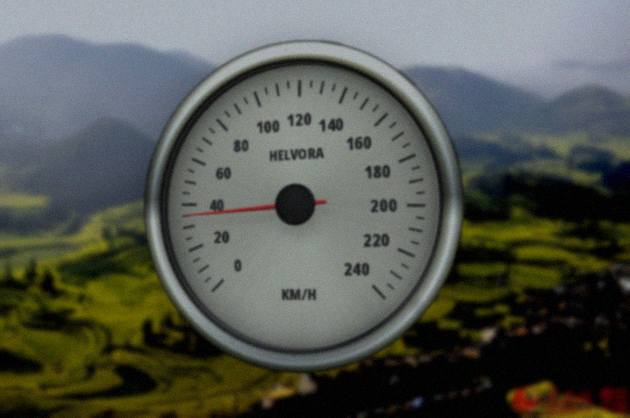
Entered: 35 km/h
